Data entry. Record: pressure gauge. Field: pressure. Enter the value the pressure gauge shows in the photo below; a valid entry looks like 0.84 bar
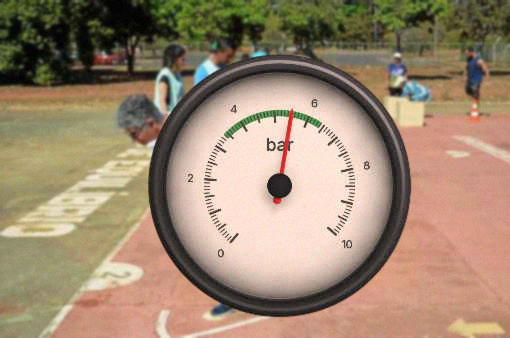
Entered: 5.5 bar
